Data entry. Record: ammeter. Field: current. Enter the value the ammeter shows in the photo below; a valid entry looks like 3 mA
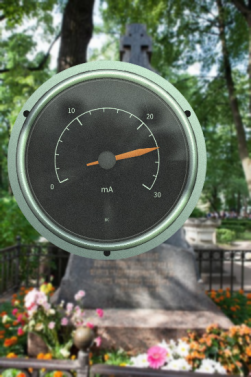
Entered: 24 mA
